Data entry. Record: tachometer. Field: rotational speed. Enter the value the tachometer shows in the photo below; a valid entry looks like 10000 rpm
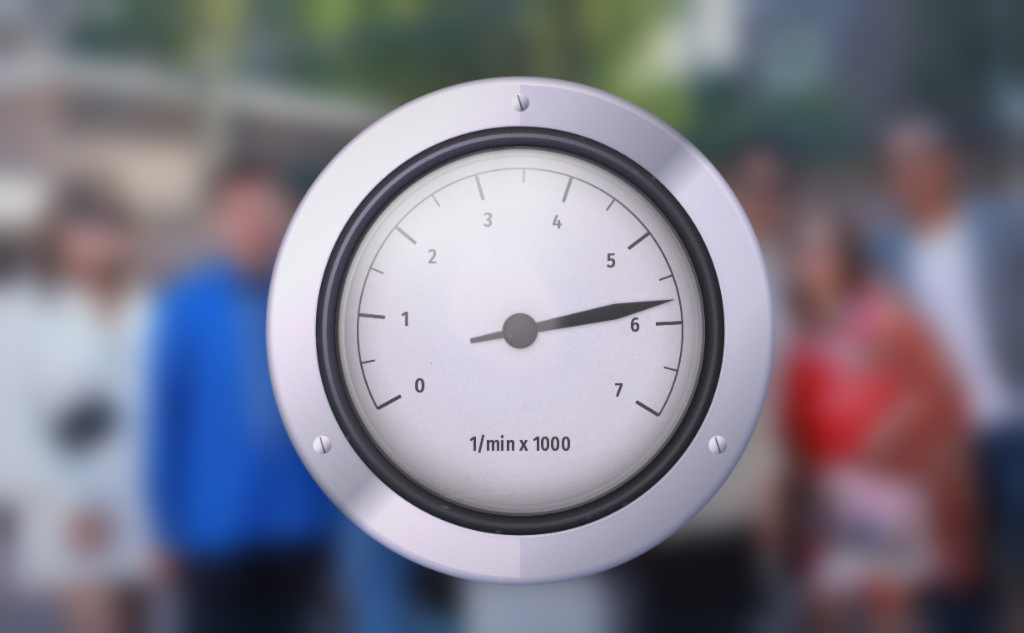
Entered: 5750 rpm
